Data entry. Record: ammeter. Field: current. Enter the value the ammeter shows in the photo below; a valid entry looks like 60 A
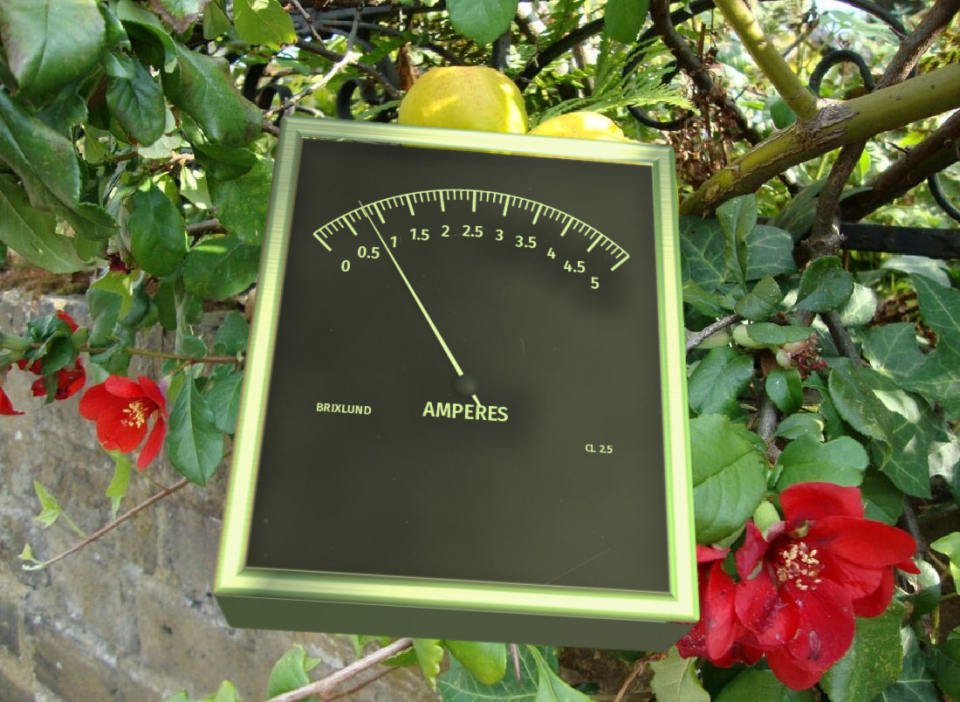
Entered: 0.8 A
